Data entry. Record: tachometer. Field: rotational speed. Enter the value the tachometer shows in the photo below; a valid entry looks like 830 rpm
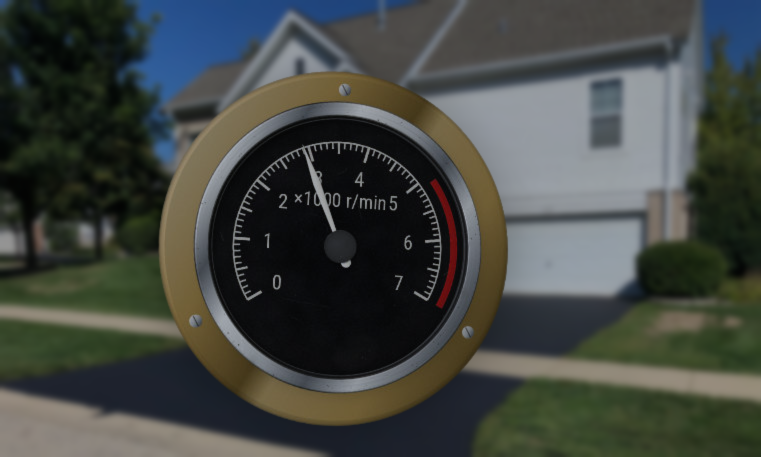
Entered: 2900 rpm
